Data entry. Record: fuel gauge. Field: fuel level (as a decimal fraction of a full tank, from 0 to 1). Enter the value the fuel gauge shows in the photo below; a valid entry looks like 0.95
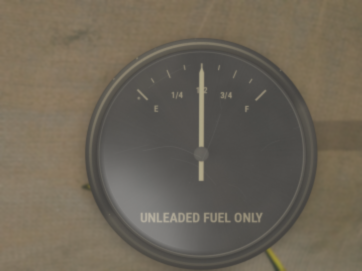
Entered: 0.5
